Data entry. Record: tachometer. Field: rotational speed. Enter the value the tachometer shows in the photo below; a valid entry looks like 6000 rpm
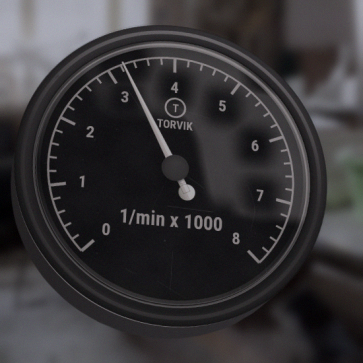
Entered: 3200 rpm
